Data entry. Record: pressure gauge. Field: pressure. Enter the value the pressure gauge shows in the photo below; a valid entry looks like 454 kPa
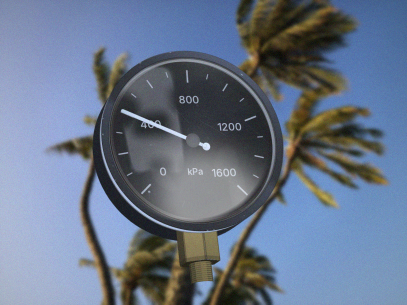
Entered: 400 kPa
